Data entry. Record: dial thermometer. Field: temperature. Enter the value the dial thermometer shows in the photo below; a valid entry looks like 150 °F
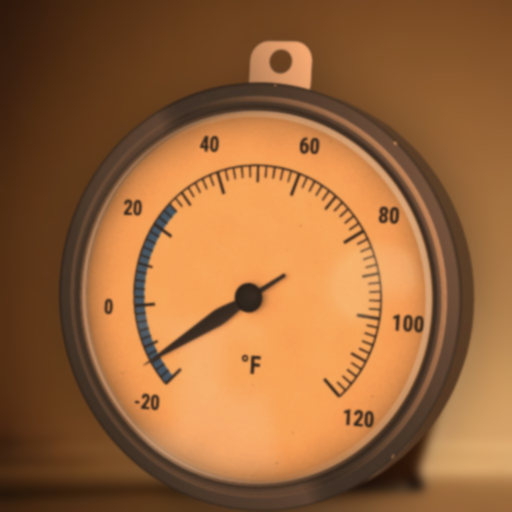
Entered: -14 °F
